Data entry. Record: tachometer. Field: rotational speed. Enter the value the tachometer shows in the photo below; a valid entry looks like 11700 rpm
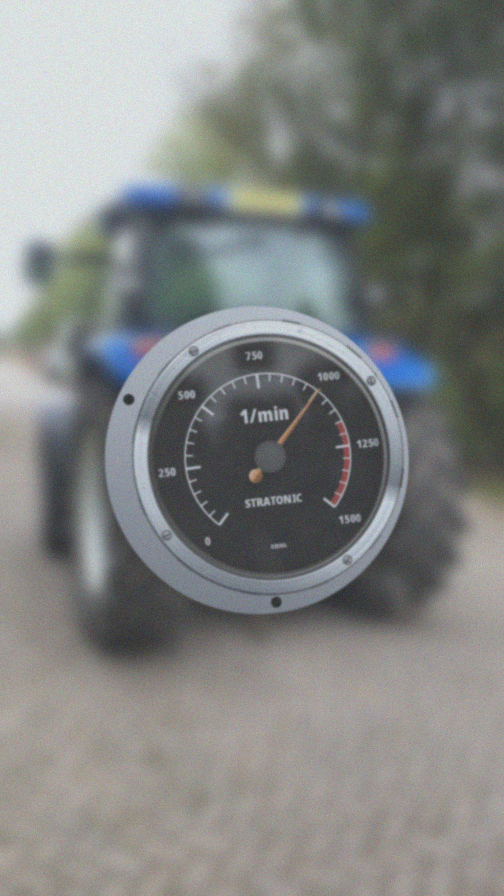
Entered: 1000 rpm
